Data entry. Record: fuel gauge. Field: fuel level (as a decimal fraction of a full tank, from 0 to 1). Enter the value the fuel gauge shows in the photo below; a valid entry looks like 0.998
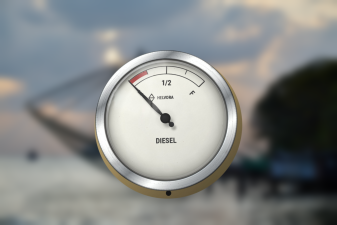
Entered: 0
